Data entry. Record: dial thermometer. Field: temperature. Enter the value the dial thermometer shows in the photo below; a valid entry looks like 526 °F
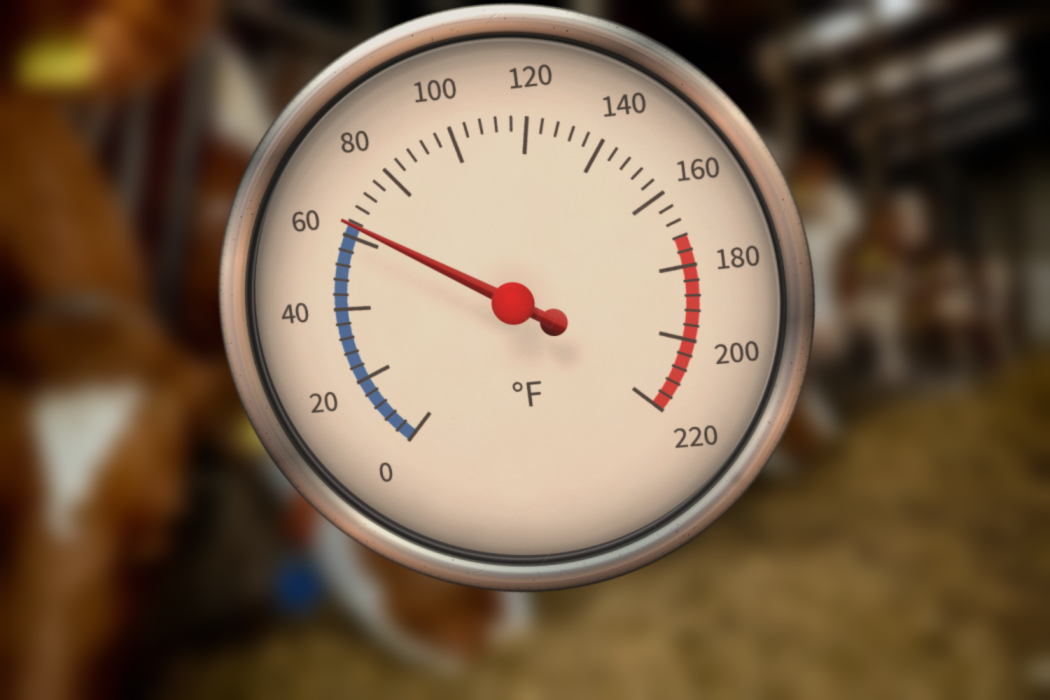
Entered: 64 °F
